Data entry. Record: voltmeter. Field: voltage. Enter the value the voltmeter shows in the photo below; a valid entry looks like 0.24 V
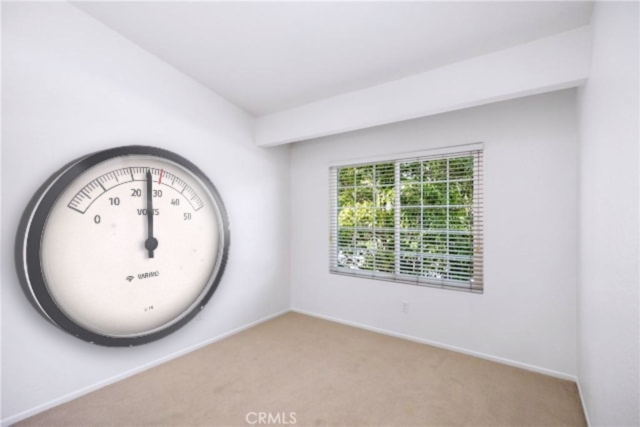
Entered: 25 V
